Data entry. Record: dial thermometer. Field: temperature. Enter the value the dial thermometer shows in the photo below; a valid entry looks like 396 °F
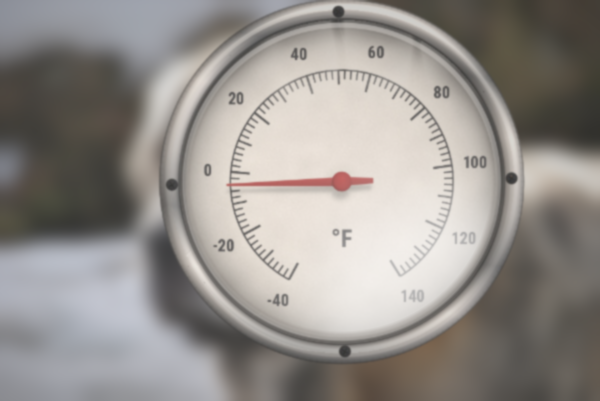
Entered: -4 °F
